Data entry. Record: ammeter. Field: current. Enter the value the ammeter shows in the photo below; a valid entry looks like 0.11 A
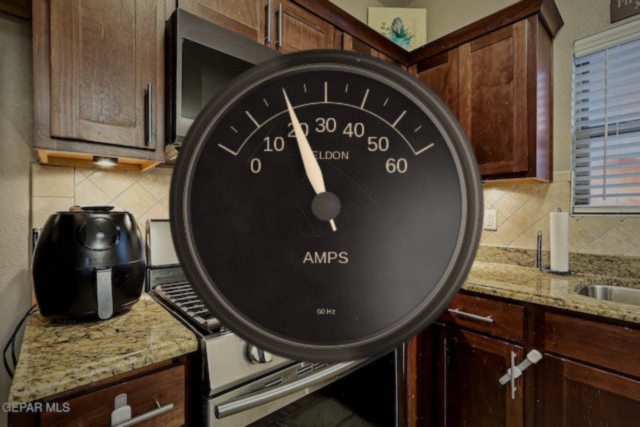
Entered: 20 A
